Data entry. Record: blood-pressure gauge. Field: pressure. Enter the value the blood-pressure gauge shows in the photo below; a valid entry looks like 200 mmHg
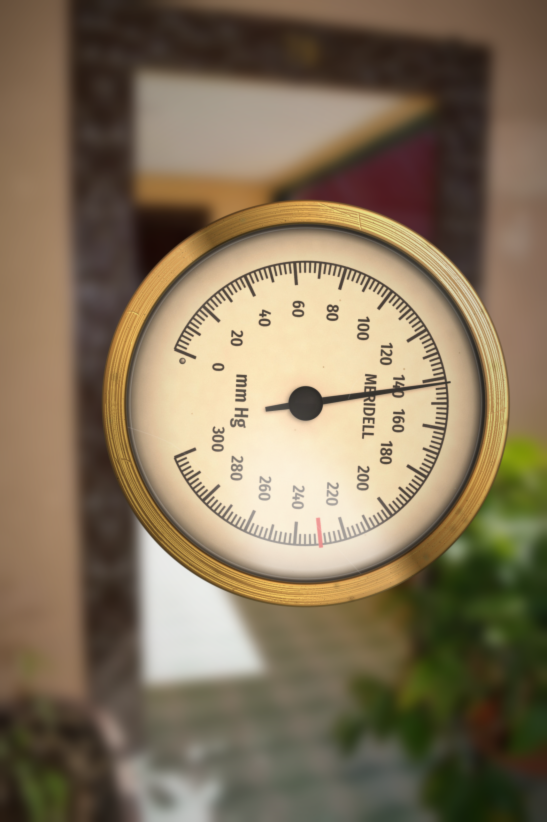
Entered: 142 mmHg
